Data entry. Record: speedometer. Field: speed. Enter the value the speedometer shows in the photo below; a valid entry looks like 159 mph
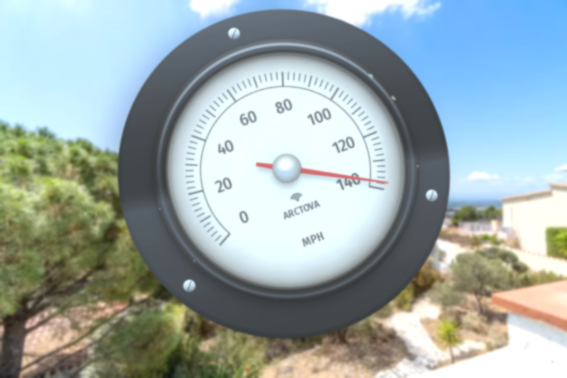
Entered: 138 mph
